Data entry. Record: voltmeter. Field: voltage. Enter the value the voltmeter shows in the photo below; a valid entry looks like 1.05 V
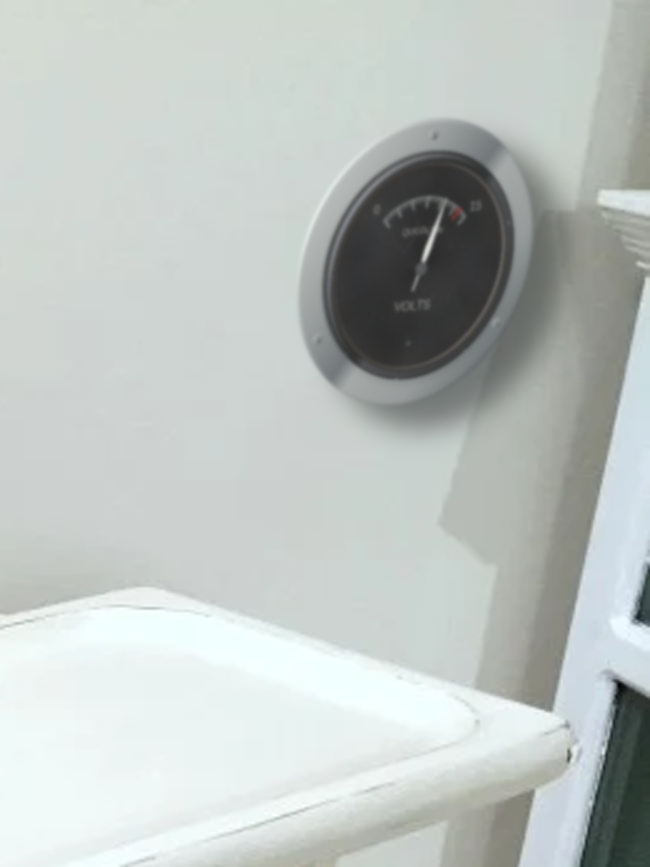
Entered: 10 V
